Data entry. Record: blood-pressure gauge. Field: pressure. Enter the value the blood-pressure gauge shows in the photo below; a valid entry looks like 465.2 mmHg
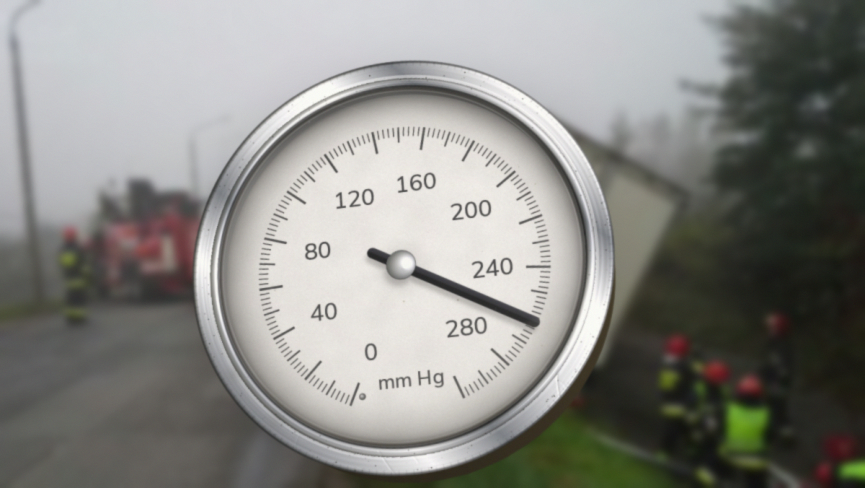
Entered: 262 mmHg
